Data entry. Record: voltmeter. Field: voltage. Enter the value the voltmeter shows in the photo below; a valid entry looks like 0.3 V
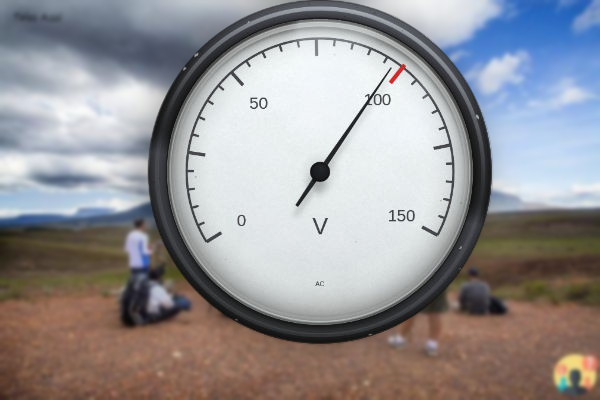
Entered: 97.5 V
